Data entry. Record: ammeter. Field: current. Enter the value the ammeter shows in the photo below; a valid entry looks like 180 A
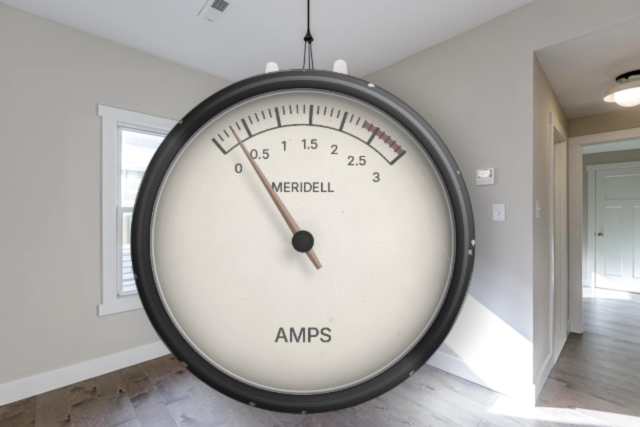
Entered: 0.3 A
